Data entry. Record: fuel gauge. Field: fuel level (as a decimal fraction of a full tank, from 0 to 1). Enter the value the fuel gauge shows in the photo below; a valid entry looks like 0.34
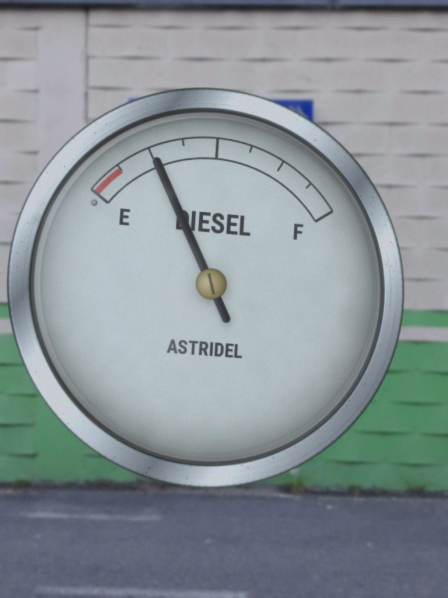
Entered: 0.25
